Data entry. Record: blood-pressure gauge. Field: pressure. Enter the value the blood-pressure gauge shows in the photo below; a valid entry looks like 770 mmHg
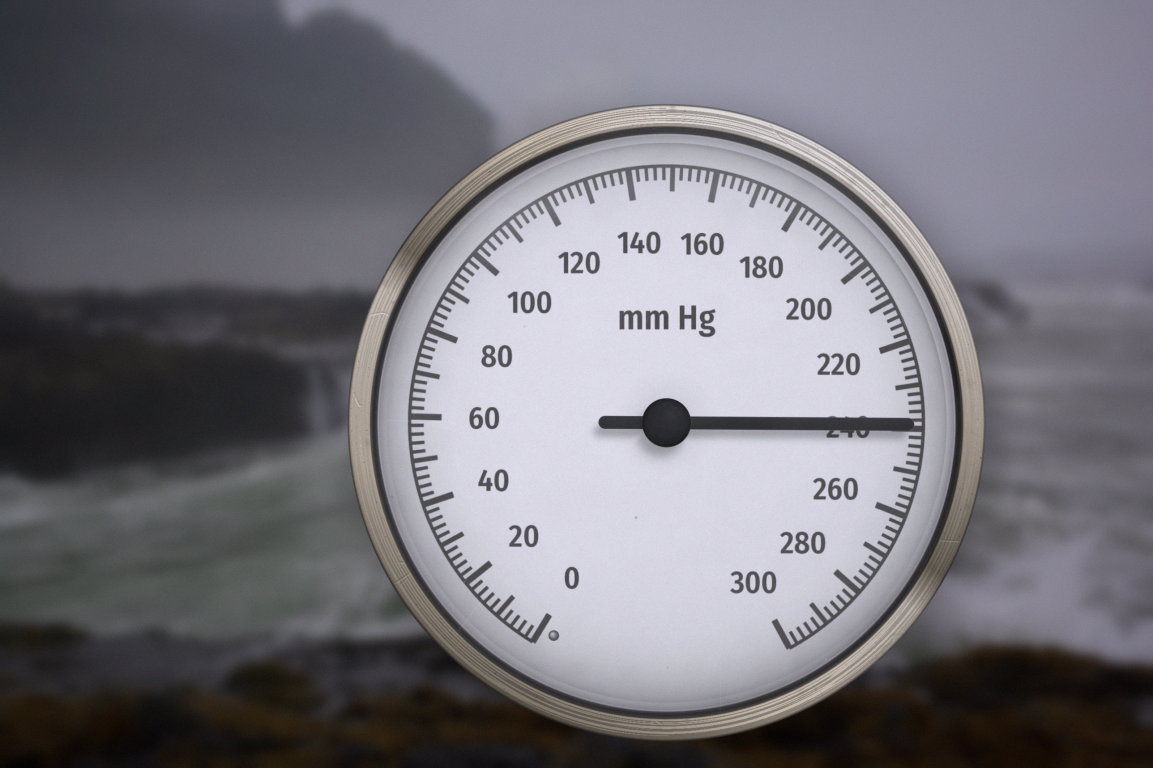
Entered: 239 mmHg
